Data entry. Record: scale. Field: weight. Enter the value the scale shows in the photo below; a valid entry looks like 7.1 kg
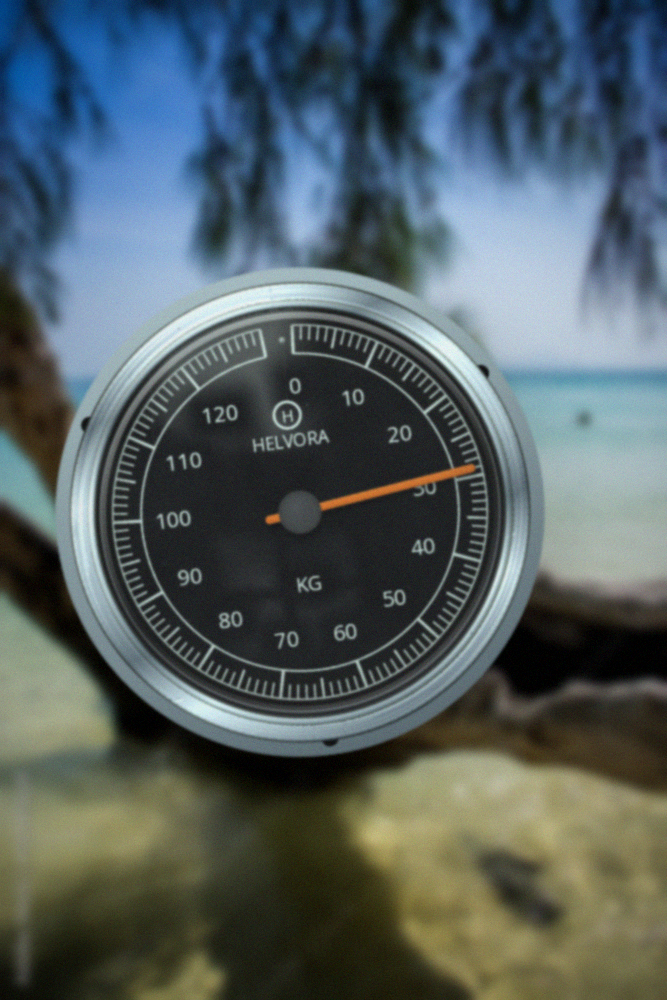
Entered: 29 kg
